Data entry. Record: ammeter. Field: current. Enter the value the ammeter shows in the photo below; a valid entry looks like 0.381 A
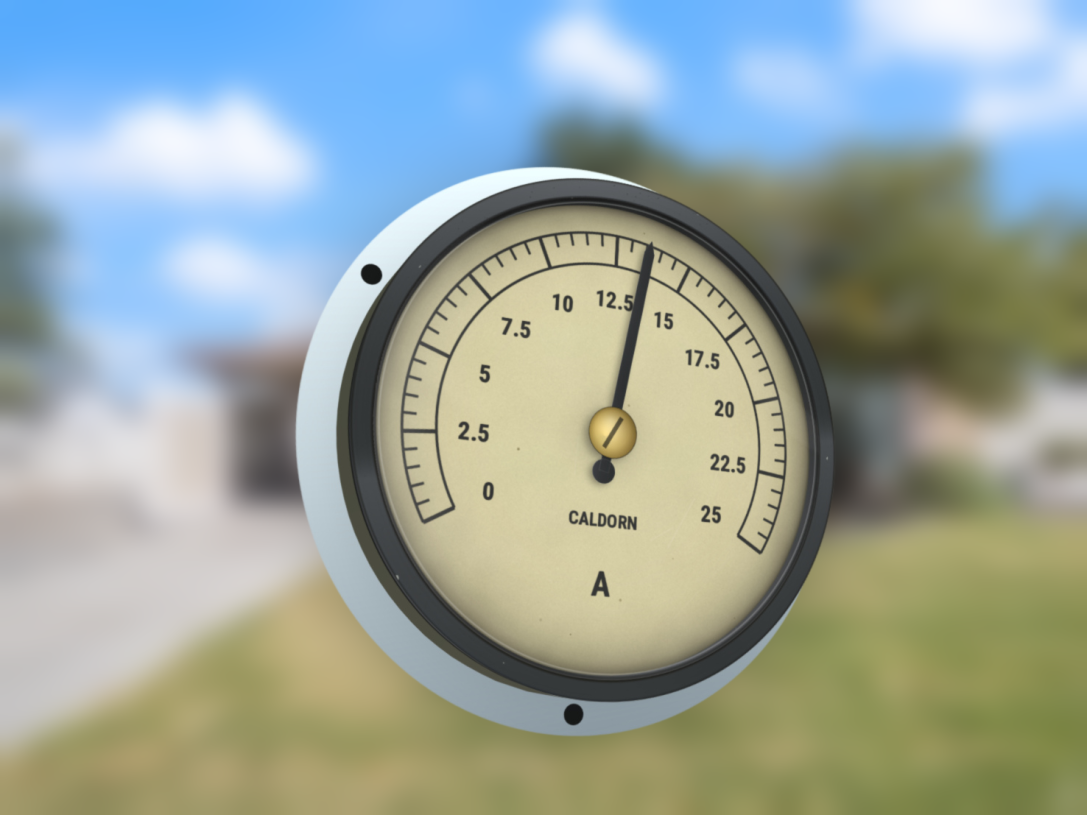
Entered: 13.5 A
